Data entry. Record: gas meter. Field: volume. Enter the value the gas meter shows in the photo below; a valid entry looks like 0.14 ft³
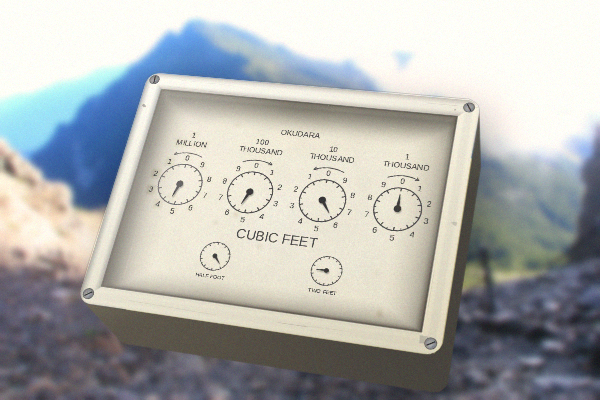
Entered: 456000 ft³
